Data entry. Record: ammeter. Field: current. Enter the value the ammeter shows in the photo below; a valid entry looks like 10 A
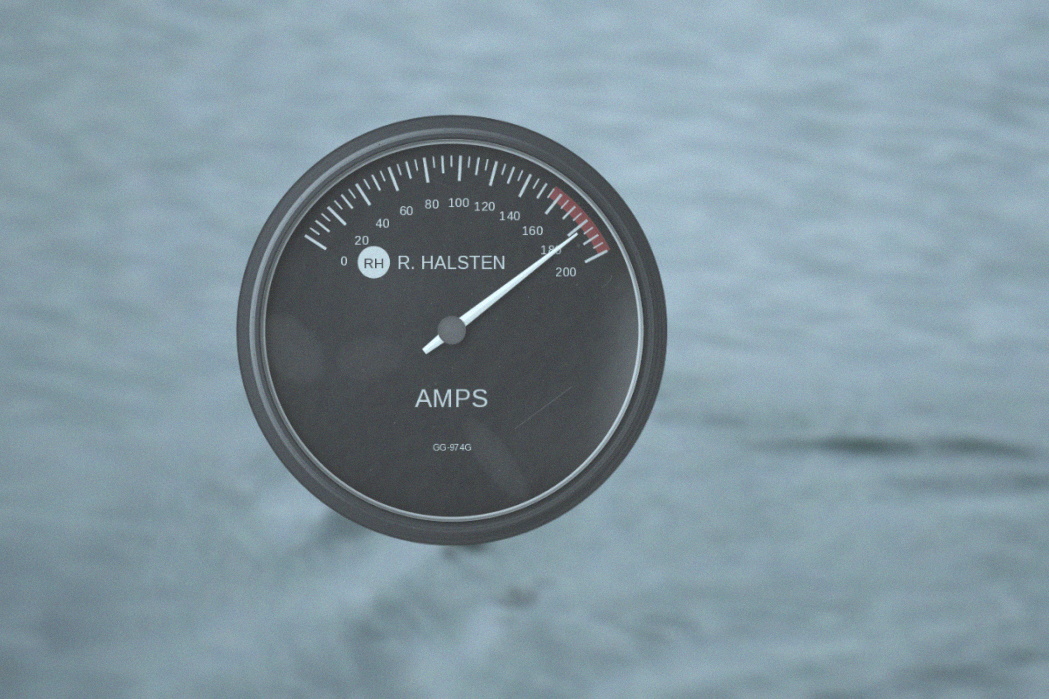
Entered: 182.5 A
